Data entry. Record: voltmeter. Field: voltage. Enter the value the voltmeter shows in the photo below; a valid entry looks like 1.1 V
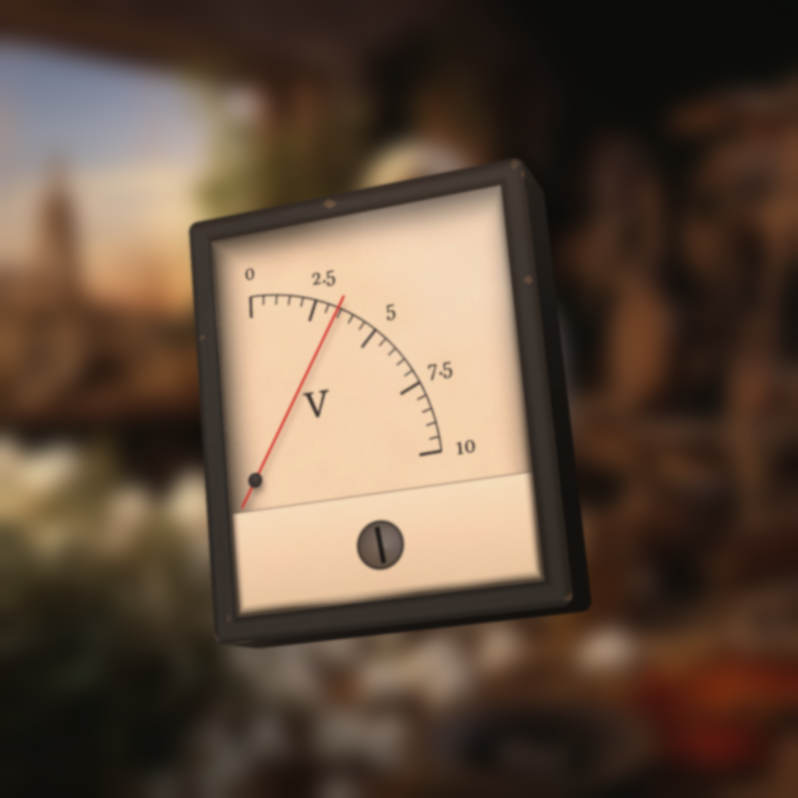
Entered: 3.5 V
